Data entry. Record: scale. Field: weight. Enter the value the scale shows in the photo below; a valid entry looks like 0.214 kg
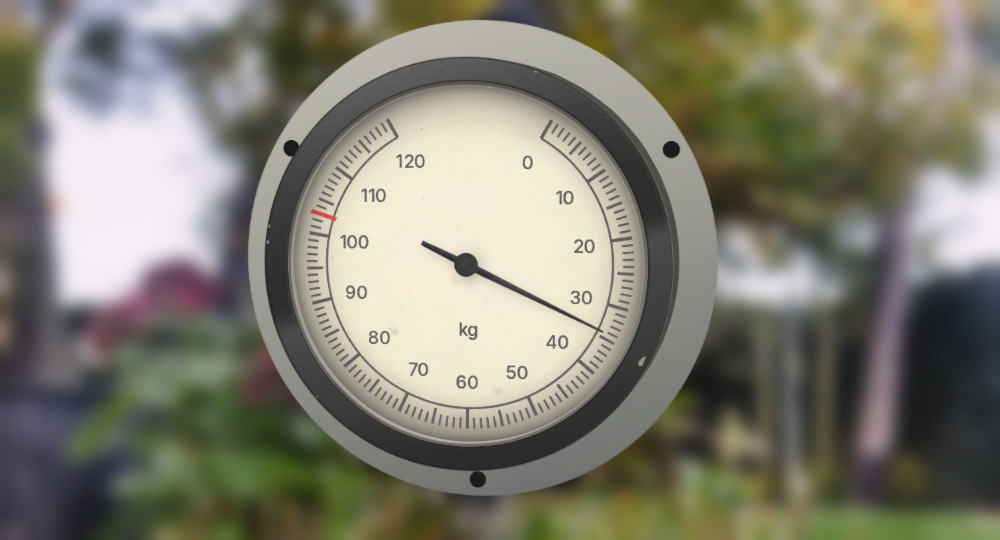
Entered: 34 kg
